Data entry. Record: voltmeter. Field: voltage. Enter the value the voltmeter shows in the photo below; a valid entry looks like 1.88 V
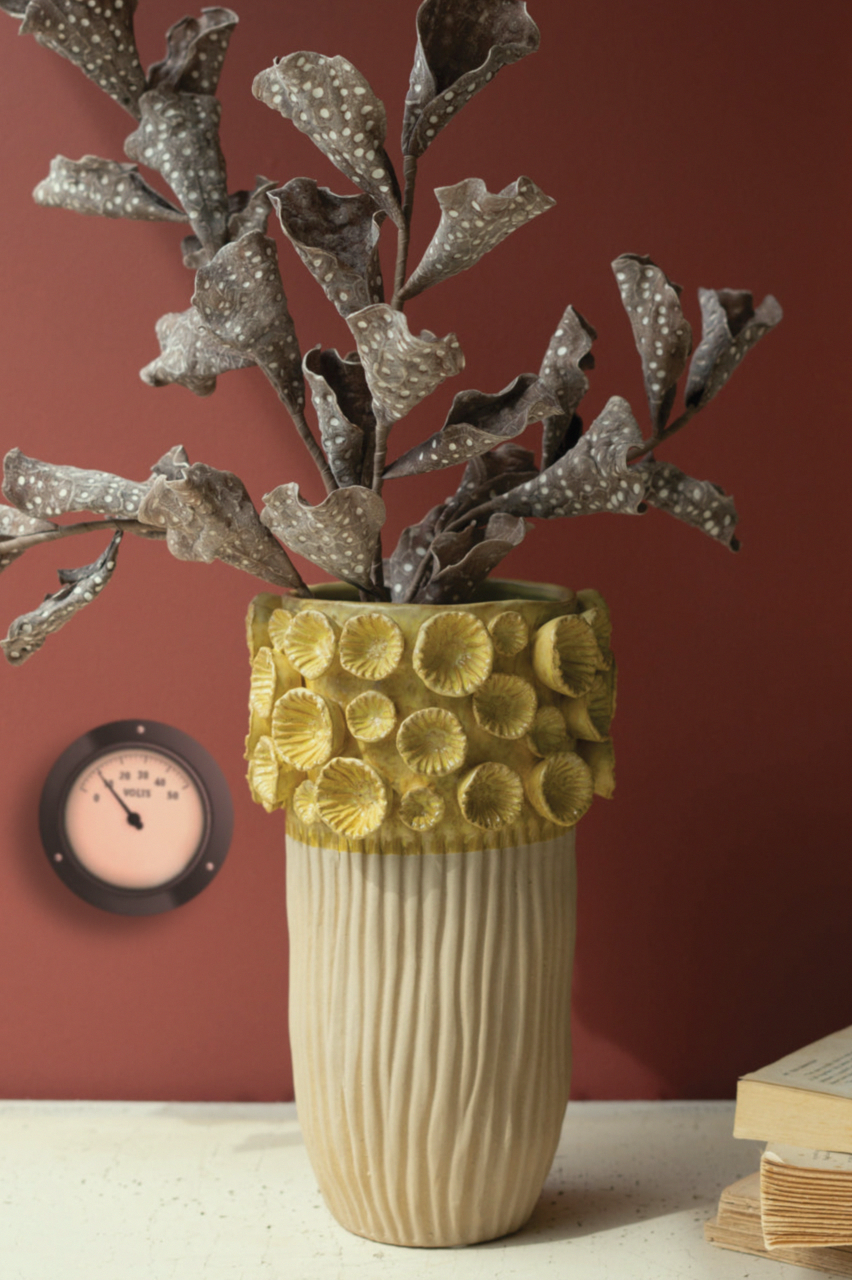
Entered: 10 V
